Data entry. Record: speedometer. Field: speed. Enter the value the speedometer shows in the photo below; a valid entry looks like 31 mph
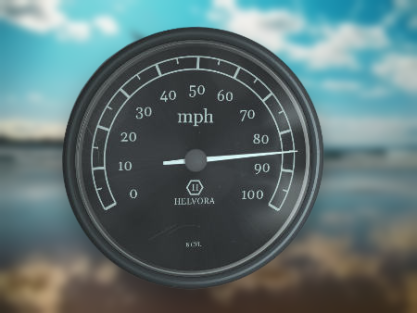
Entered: 85 mph
